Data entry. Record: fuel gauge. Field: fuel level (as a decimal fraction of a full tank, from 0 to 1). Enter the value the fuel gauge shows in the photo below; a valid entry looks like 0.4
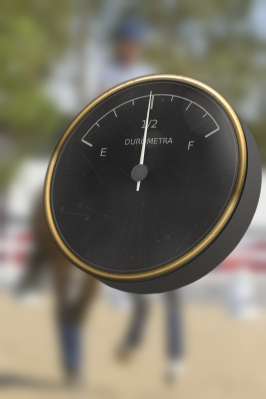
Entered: 0.5
